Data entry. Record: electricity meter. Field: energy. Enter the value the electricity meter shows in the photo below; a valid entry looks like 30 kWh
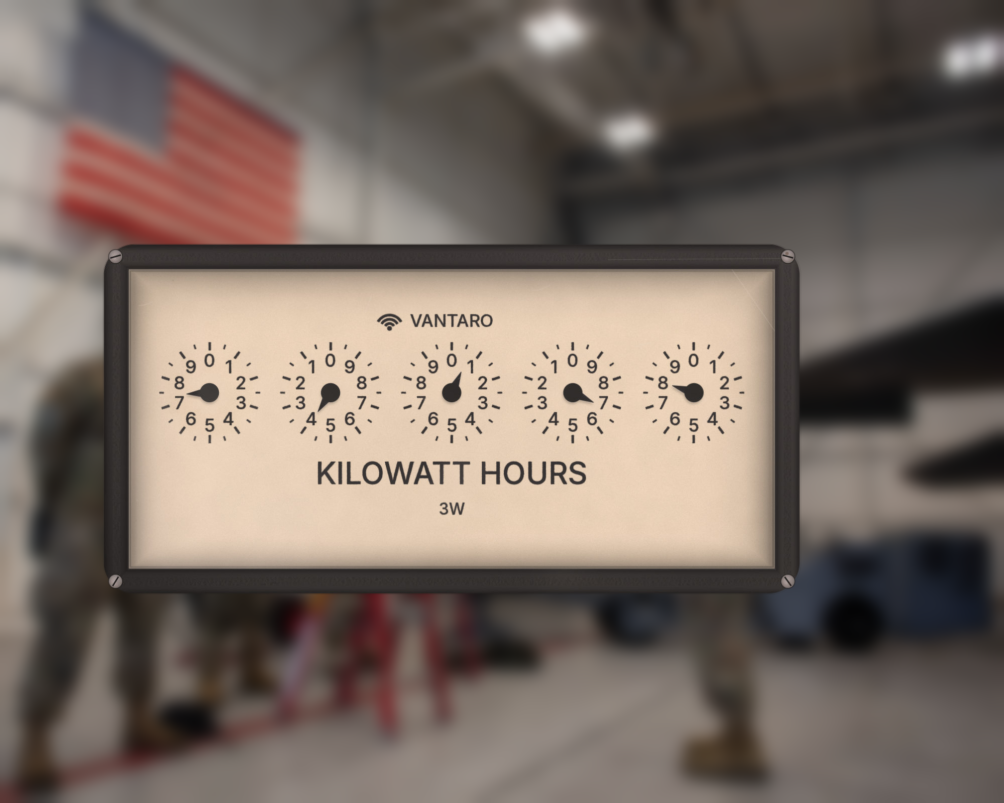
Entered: 74068 kWh
